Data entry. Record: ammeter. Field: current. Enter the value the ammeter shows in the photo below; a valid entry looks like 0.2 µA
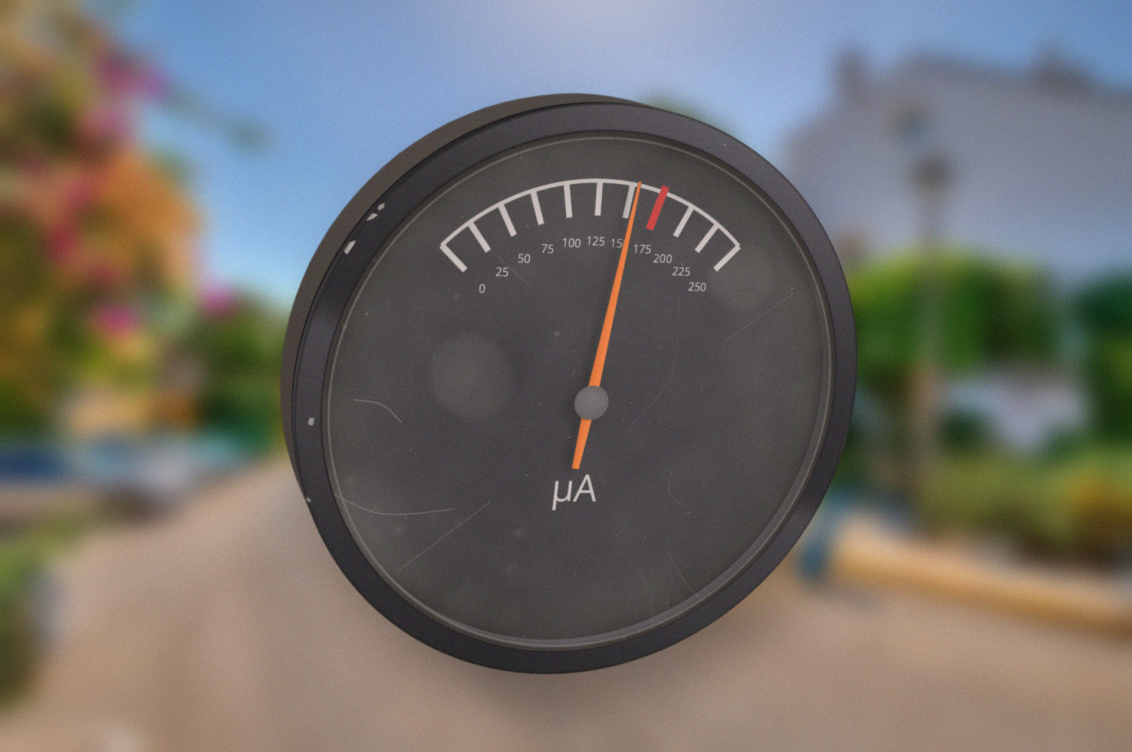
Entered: 150 µA
